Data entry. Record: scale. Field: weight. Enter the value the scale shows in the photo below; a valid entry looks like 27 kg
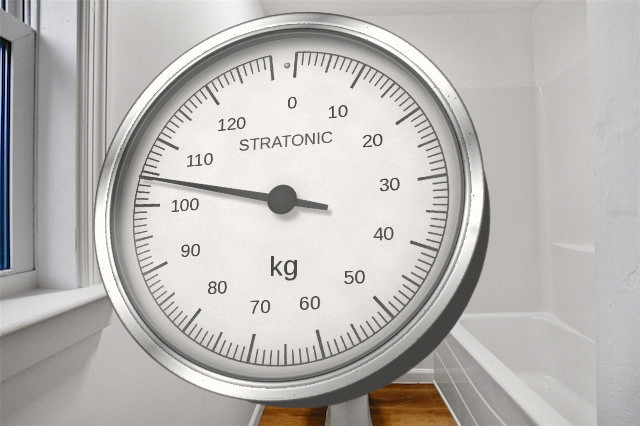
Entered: 104 kg
